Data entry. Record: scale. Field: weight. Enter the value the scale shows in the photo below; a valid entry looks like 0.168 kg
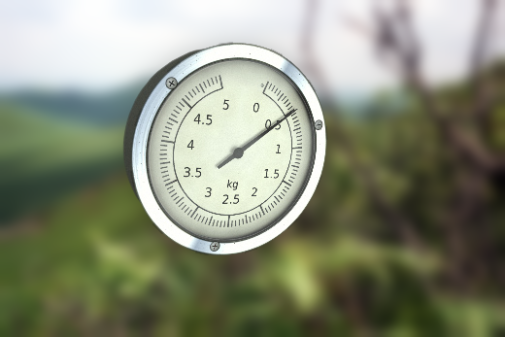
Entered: 0.5 kg
